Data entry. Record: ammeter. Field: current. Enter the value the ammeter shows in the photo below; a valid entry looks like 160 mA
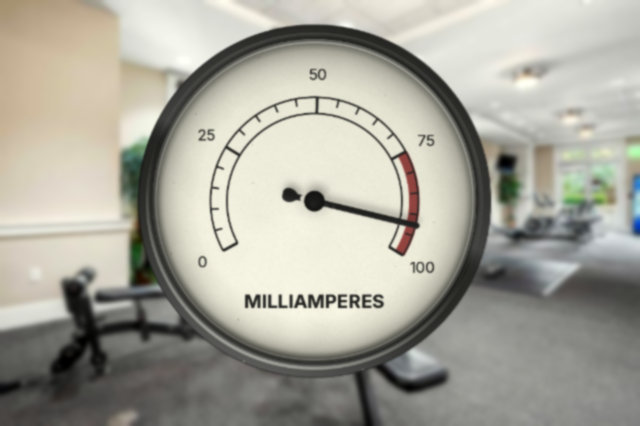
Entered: 92.5 mA
